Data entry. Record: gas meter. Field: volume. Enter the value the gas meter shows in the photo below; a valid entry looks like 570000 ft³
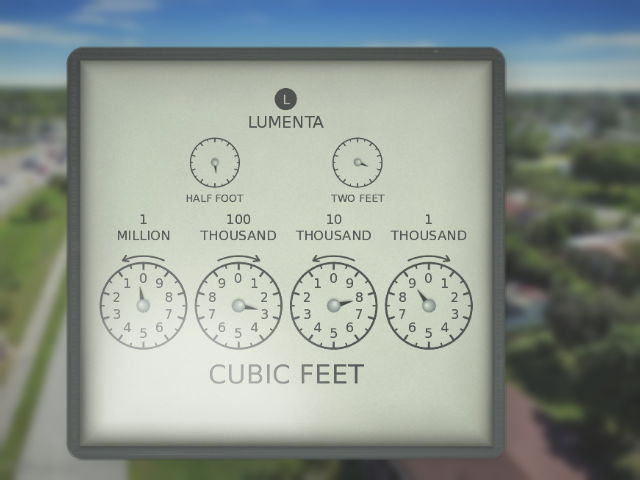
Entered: 27900 ft³
